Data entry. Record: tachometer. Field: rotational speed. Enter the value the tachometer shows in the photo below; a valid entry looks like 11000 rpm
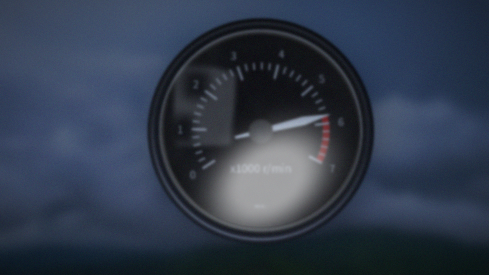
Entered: 5800 rpm
